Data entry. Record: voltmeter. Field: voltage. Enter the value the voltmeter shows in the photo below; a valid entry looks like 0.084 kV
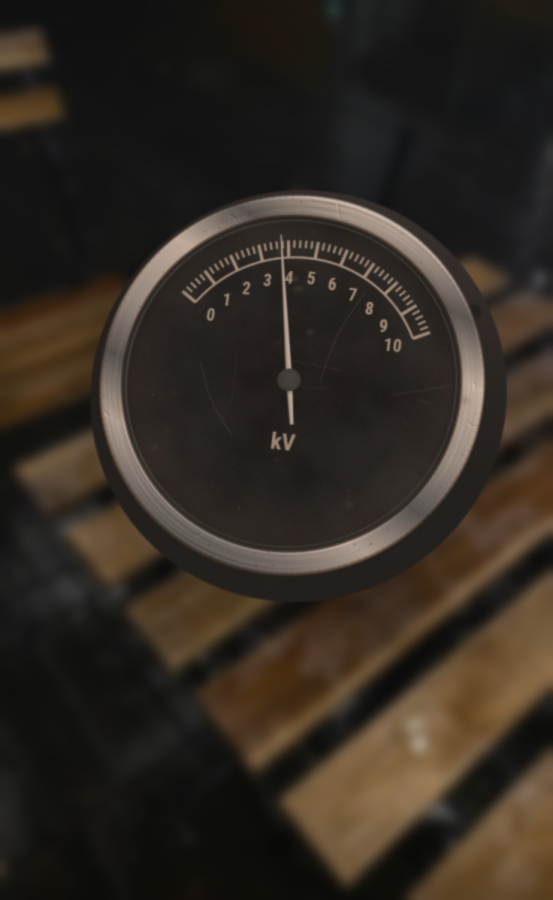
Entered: 3.8 kV
